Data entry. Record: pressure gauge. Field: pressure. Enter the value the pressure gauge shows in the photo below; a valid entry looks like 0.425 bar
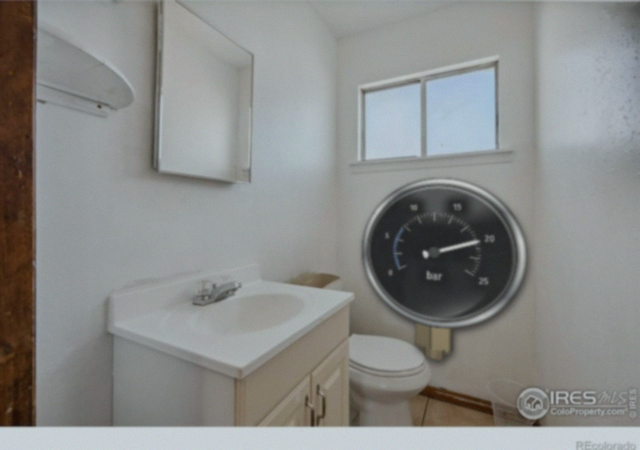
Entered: 20 bar
